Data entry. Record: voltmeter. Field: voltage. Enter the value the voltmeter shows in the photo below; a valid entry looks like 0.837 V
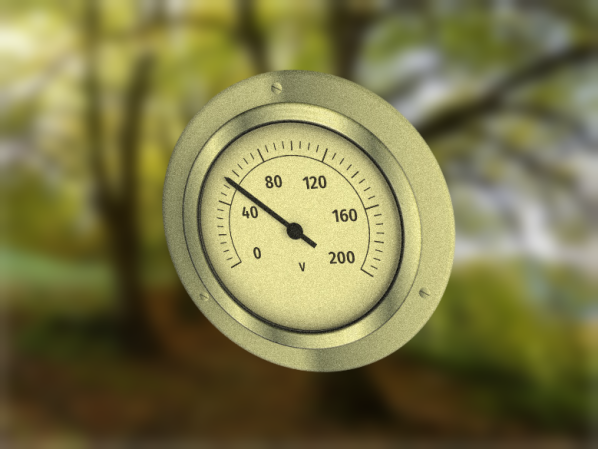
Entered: 55 V
